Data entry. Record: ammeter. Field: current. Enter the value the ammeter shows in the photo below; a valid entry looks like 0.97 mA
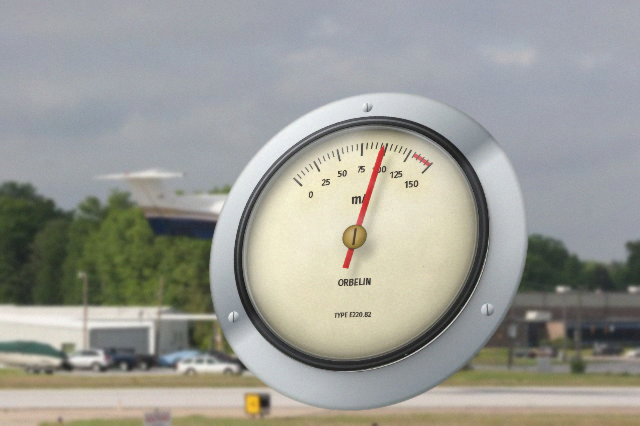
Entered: 100 mA
